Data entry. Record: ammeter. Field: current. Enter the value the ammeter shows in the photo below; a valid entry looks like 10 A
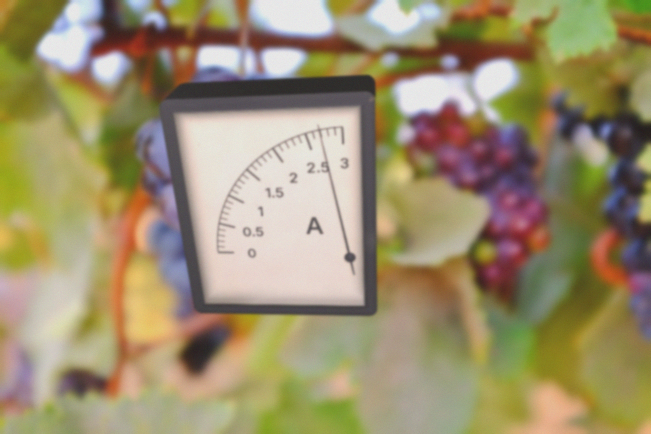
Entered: 2.7 A
